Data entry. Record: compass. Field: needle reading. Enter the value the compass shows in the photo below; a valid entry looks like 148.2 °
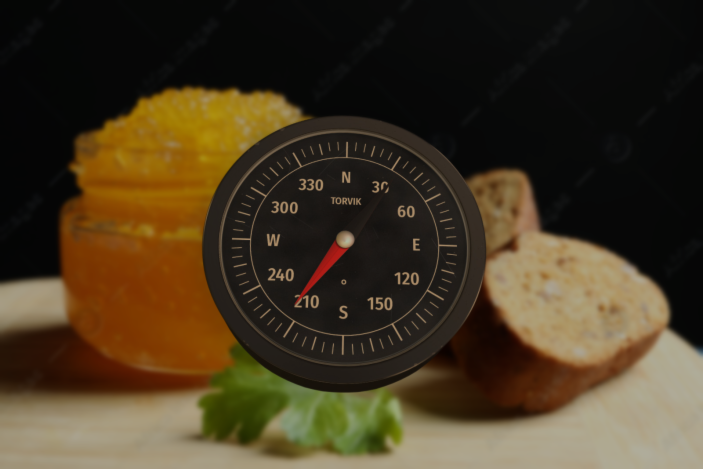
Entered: 215 °
